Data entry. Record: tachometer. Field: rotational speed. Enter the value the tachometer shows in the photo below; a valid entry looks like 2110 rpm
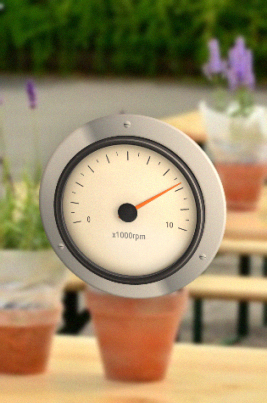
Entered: 7750 rpm
